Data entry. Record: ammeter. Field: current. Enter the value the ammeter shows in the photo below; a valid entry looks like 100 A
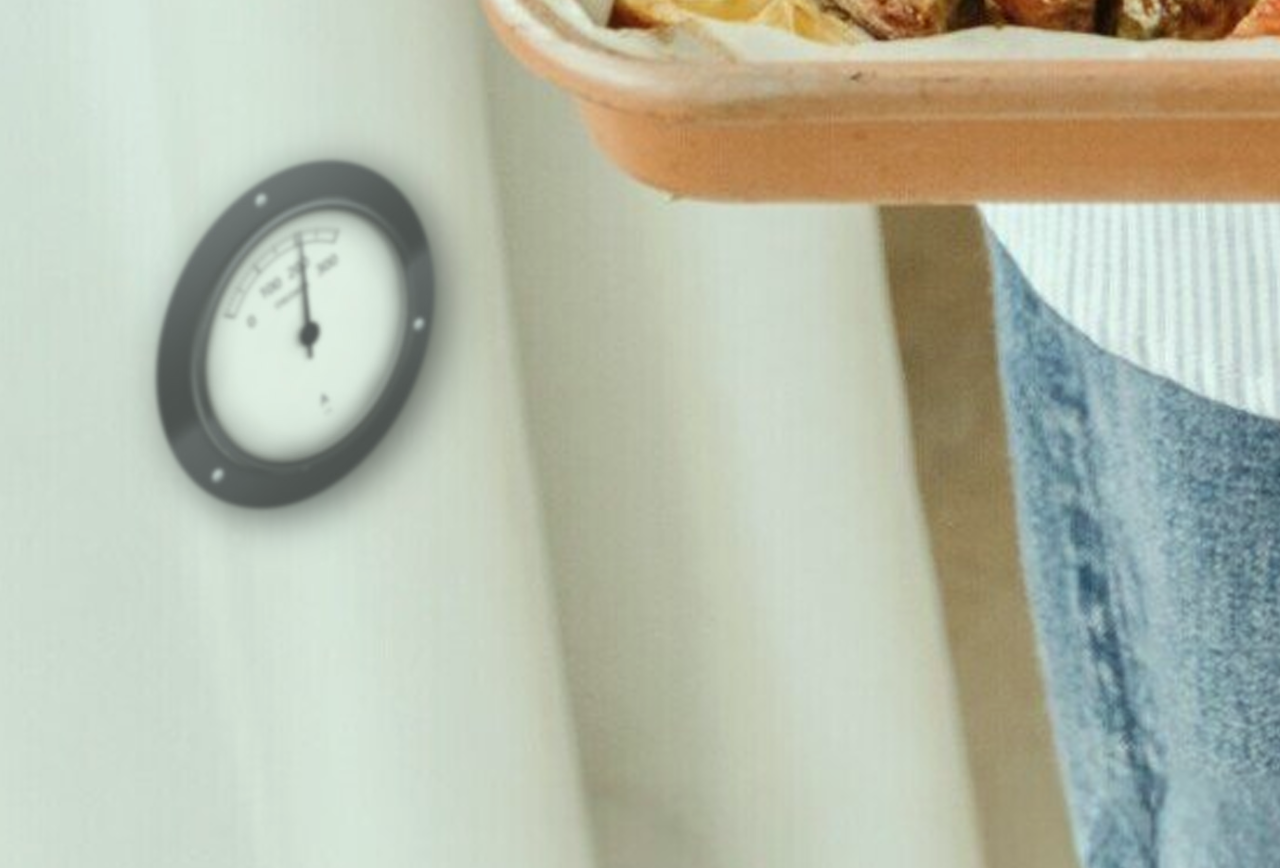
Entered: 200 A
